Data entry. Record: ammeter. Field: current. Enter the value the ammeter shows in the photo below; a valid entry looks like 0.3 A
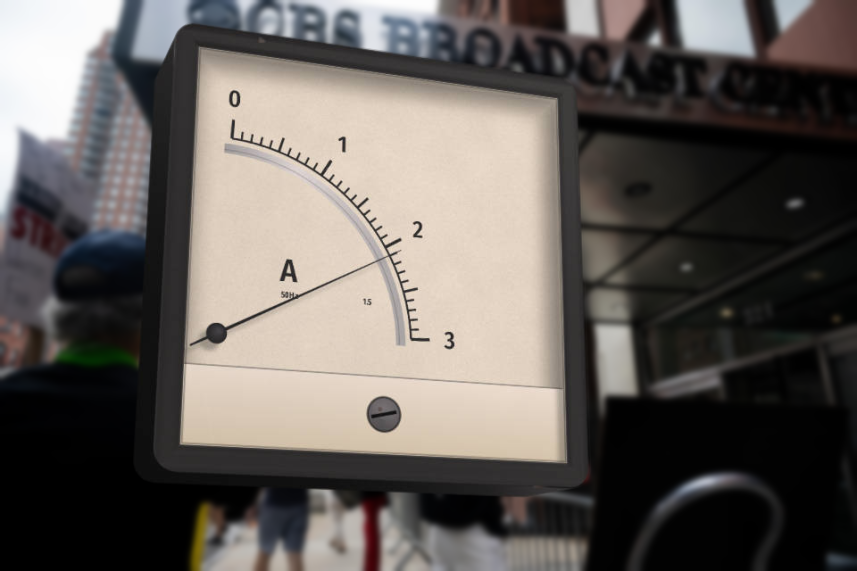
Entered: 2.1 A
